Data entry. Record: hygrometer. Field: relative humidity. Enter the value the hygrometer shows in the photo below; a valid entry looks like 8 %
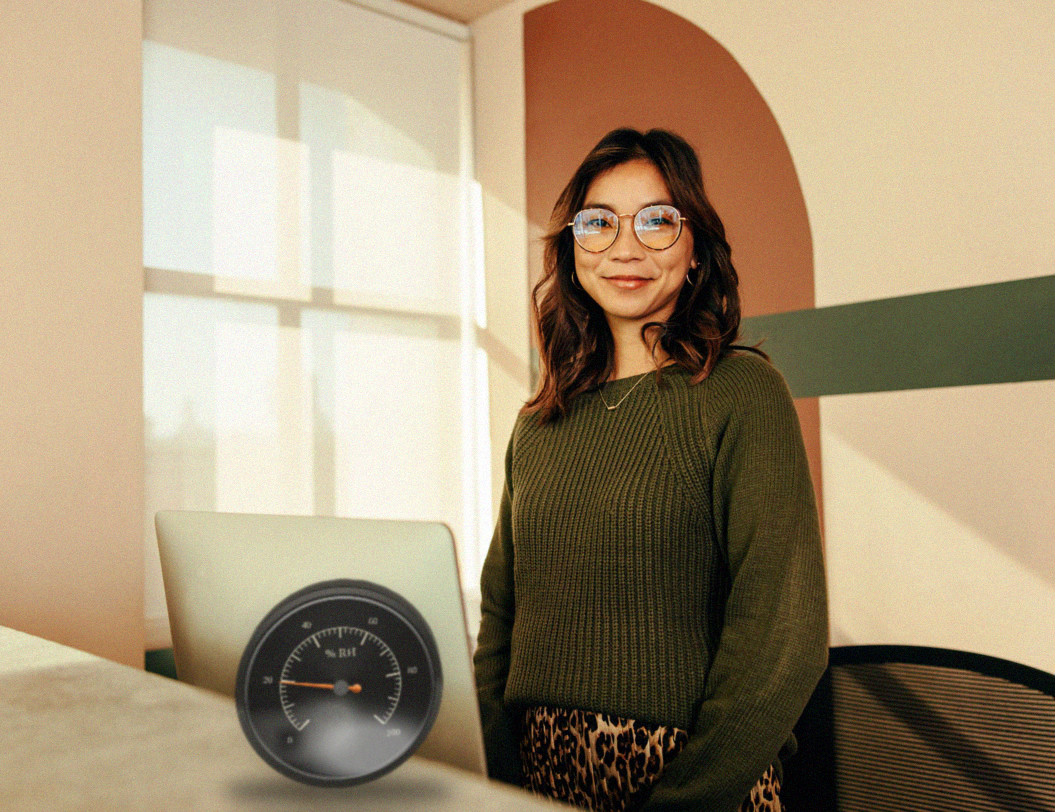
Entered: 20 %
